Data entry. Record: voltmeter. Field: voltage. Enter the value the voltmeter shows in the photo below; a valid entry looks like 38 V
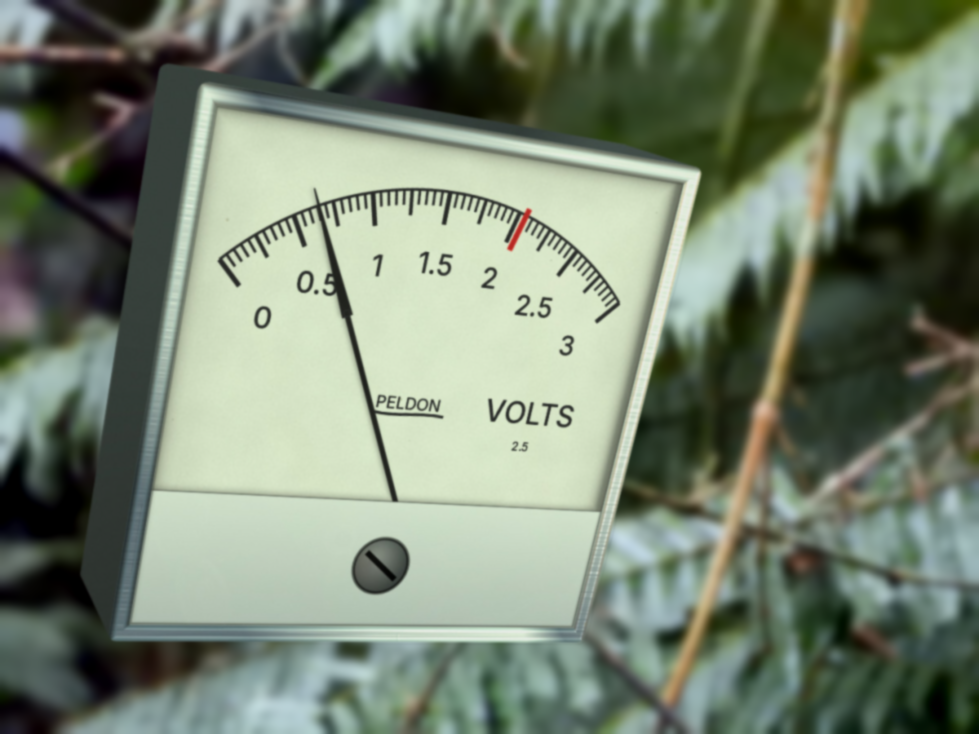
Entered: 0.65 V
